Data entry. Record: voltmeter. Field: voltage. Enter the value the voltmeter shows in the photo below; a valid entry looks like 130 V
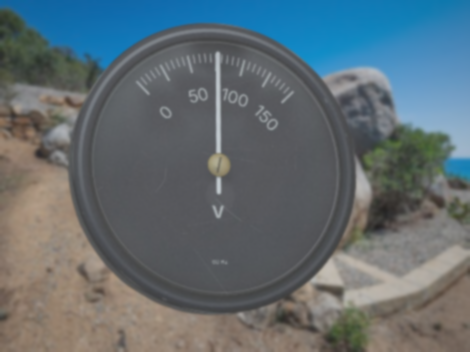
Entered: 75 V
